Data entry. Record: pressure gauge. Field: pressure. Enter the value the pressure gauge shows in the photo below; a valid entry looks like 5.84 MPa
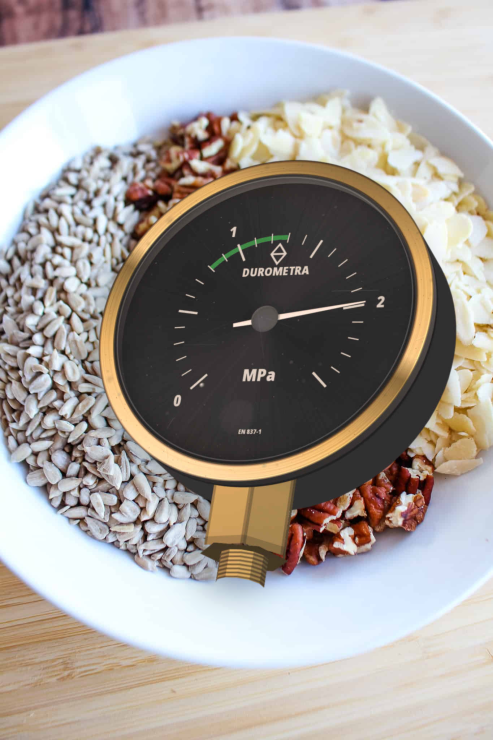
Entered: 2 MPa
